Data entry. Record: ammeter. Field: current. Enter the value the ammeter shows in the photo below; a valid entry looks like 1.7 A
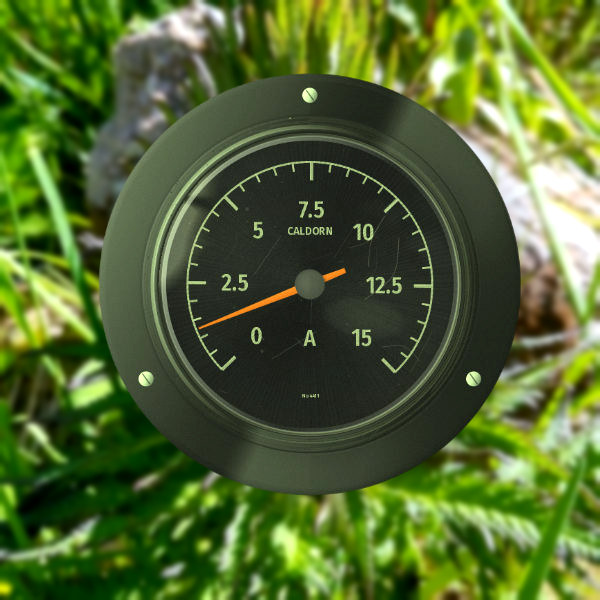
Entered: 1.25 A
